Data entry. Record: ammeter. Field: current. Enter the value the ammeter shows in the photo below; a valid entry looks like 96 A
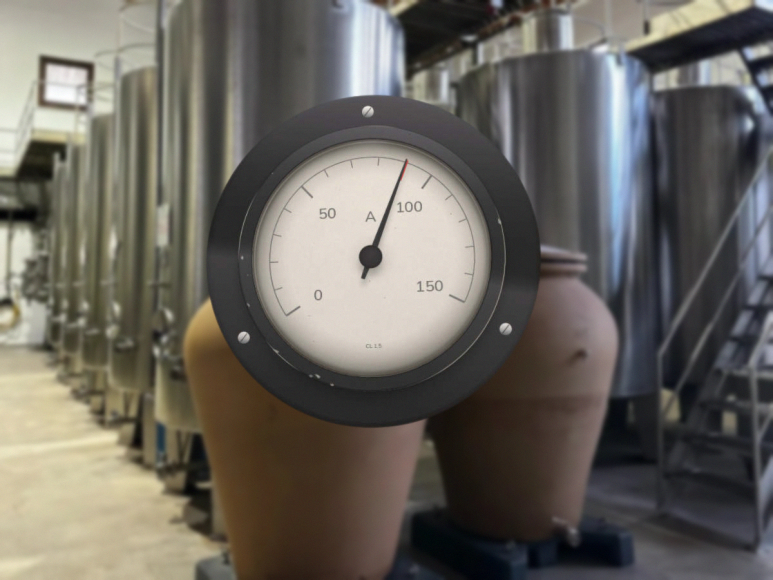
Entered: 90 A
